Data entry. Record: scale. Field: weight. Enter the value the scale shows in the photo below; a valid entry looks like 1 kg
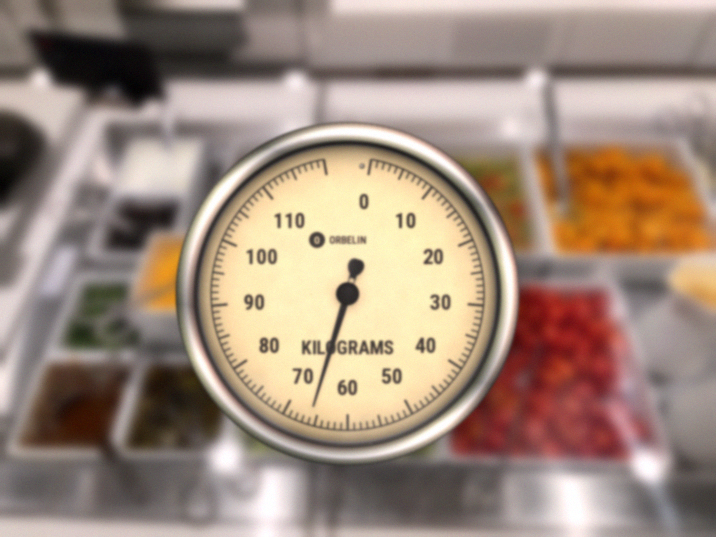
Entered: 66 kg
